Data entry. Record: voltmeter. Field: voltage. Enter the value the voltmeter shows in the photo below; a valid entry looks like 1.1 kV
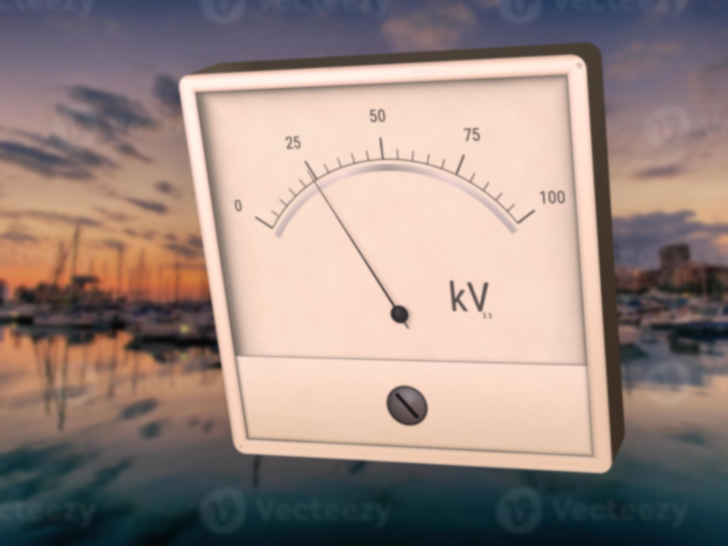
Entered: 25 kV
